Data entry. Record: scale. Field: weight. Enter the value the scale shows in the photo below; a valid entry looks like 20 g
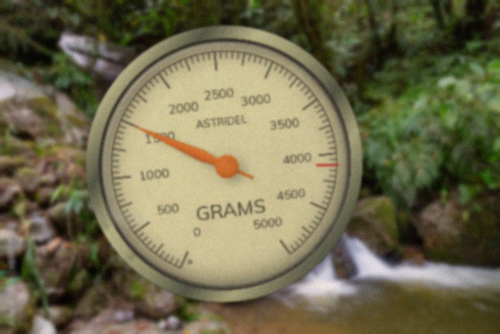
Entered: 1500 g
